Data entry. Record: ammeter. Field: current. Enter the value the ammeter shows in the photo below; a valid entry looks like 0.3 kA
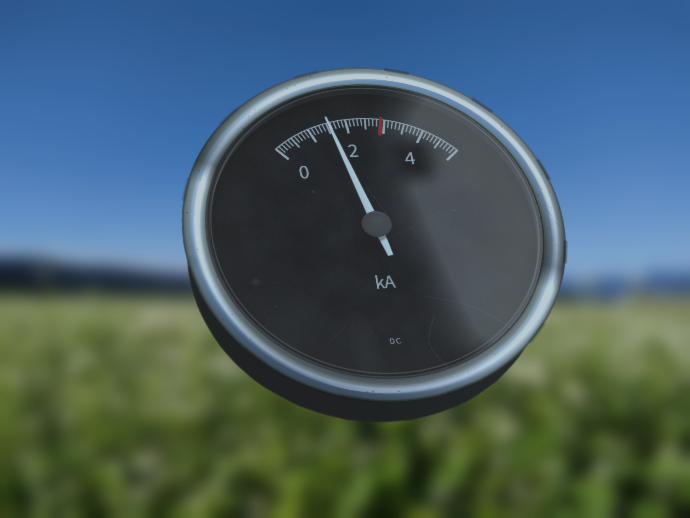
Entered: 1.5 kA
